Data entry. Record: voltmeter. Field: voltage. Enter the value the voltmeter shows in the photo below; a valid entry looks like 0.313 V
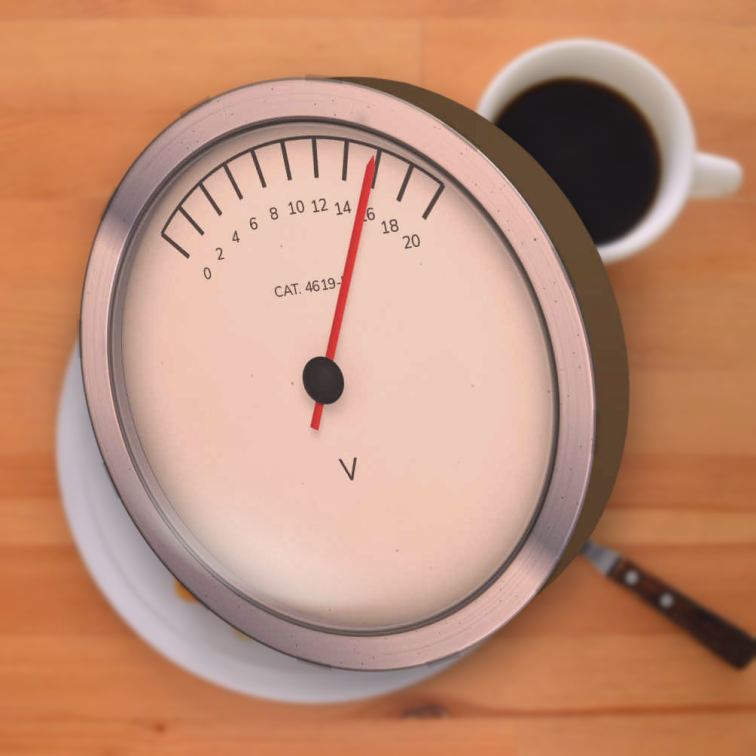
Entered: 16 V
